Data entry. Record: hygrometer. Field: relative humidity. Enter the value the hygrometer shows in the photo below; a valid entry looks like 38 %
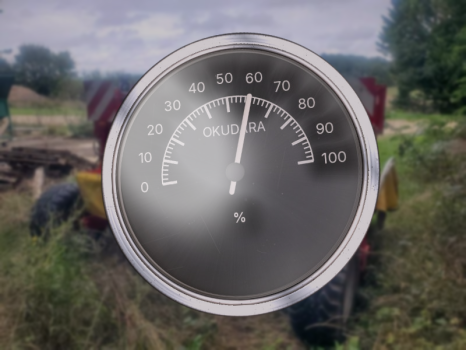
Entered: 60 %
